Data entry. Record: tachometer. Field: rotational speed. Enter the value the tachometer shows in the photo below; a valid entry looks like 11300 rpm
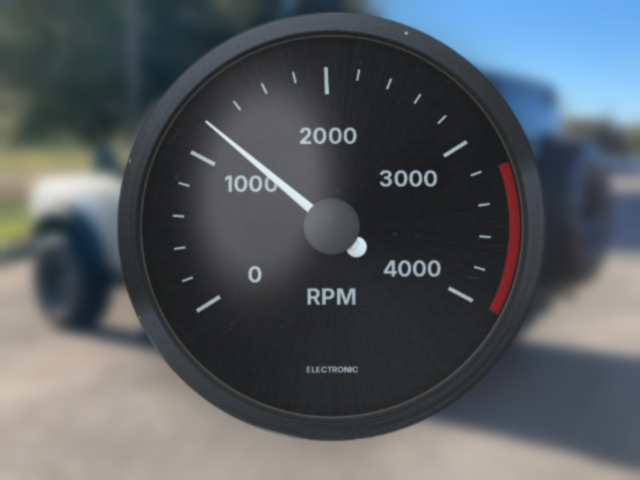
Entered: 1200 rpm
